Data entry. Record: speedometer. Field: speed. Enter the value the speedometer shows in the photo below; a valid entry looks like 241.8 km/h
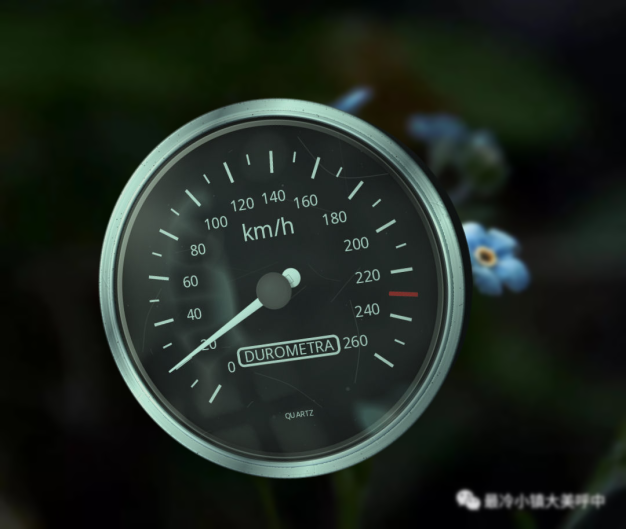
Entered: 20 km/h
